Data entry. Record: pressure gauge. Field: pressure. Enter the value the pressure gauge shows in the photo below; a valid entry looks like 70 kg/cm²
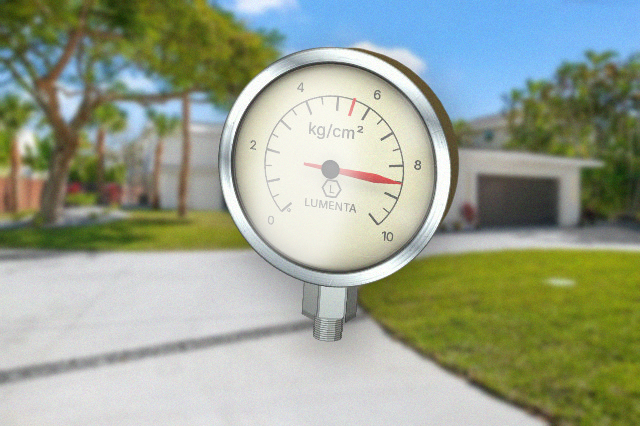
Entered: 8.5 kg/cm²
